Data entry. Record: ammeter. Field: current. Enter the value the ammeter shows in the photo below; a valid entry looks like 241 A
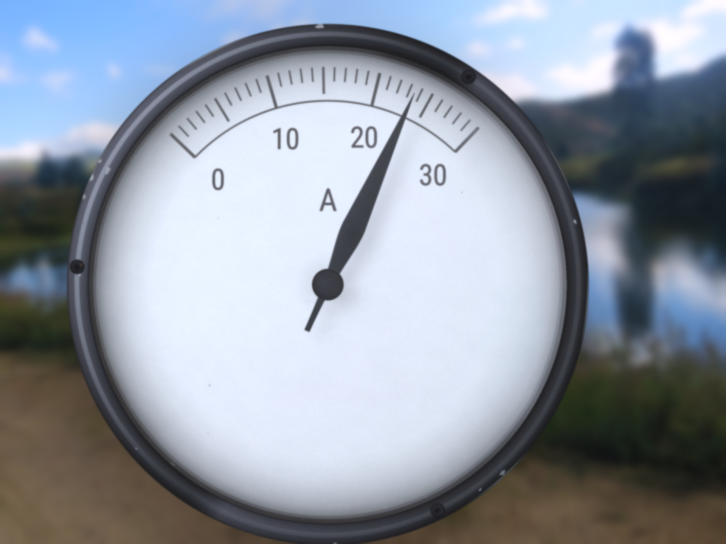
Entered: 23.5 A
